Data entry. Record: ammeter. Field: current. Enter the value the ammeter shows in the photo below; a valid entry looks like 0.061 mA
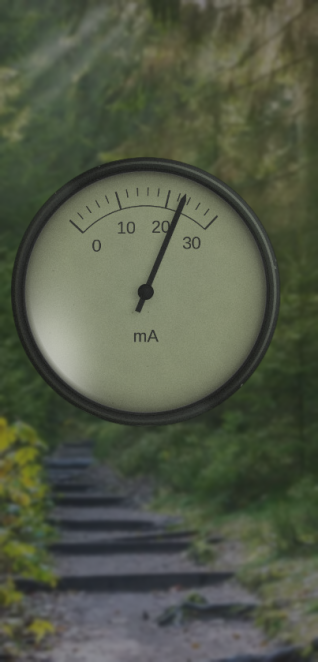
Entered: 23 mA
